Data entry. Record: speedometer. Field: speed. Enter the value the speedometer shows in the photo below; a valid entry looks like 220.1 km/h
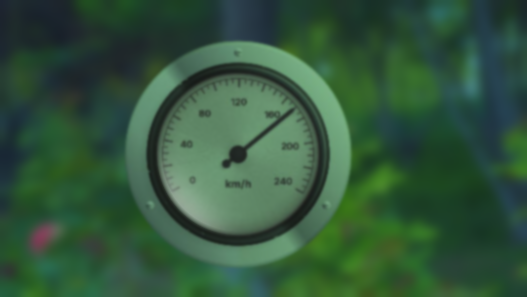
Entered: 170 km/h
